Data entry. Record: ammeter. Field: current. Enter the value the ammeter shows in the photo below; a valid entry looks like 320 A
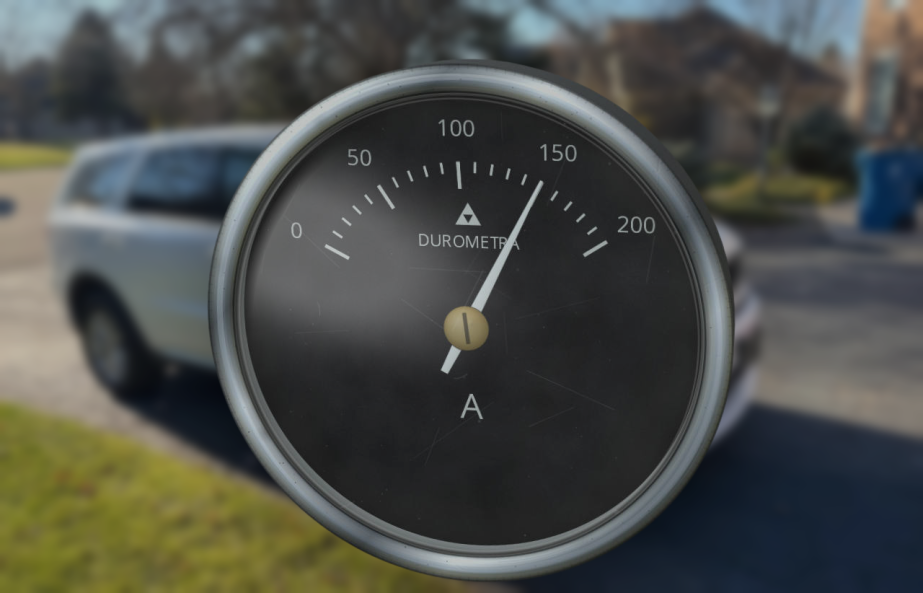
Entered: 150 A
